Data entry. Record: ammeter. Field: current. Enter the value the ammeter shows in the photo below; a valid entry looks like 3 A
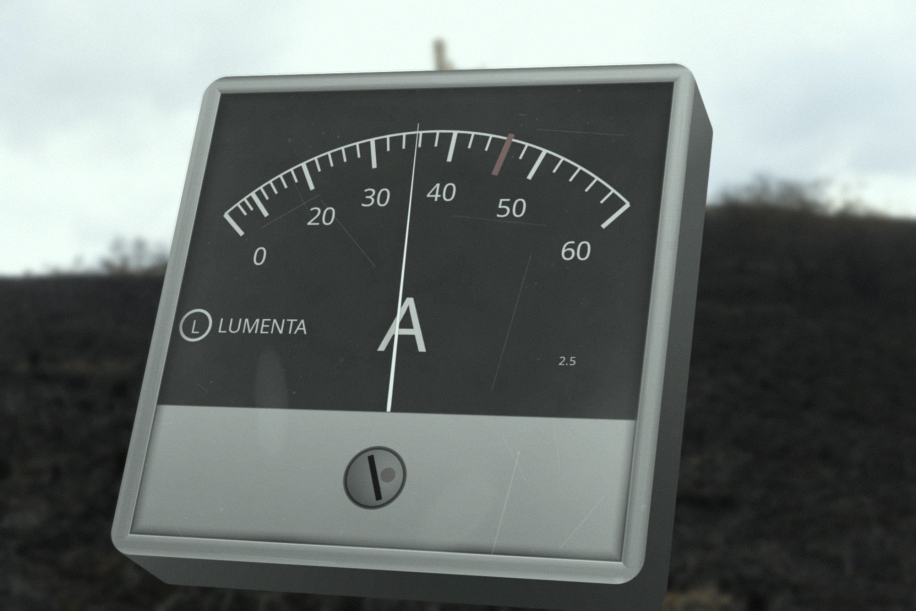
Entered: 36 A
